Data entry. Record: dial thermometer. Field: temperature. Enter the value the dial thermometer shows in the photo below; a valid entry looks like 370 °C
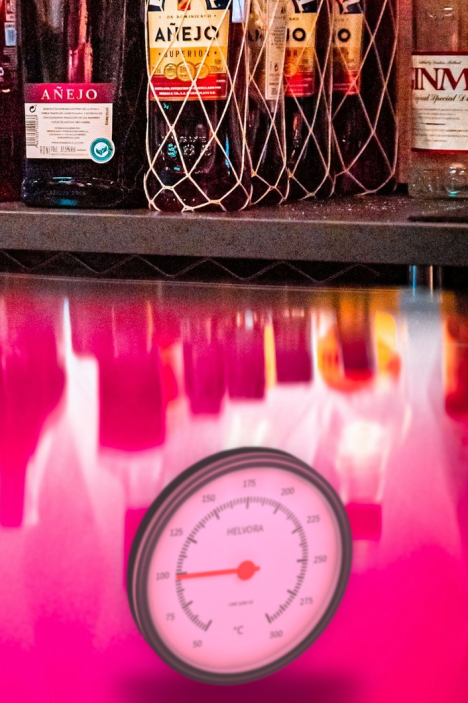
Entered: 100 °C
